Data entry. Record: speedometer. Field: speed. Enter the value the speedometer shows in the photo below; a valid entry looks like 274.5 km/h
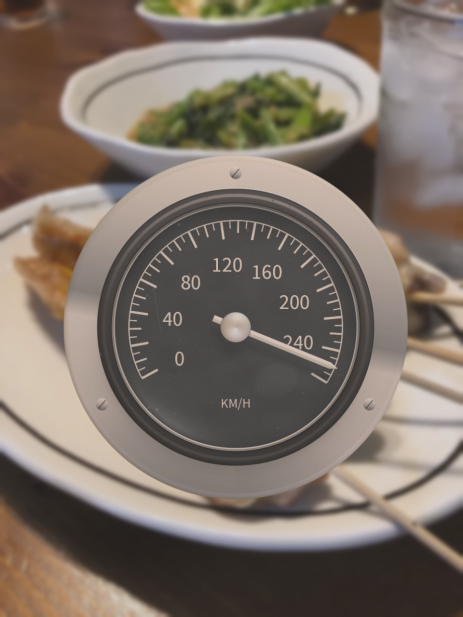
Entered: 250 km/h
